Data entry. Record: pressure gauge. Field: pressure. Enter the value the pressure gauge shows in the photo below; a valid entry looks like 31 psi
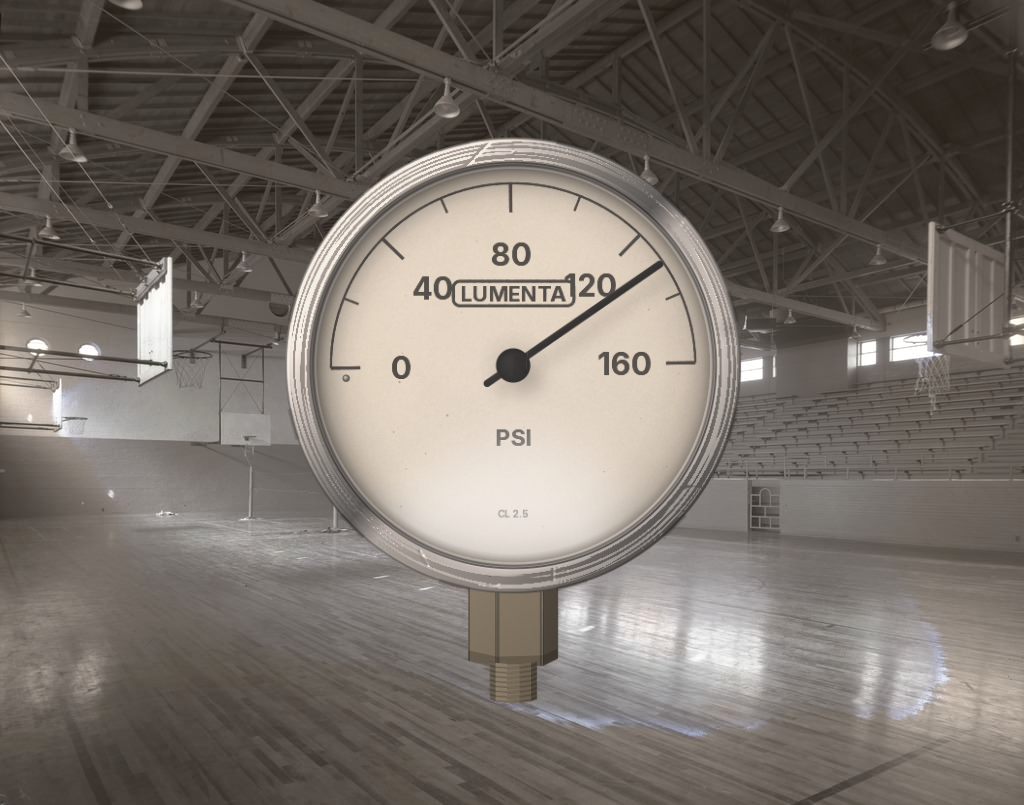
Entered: 130 psi
